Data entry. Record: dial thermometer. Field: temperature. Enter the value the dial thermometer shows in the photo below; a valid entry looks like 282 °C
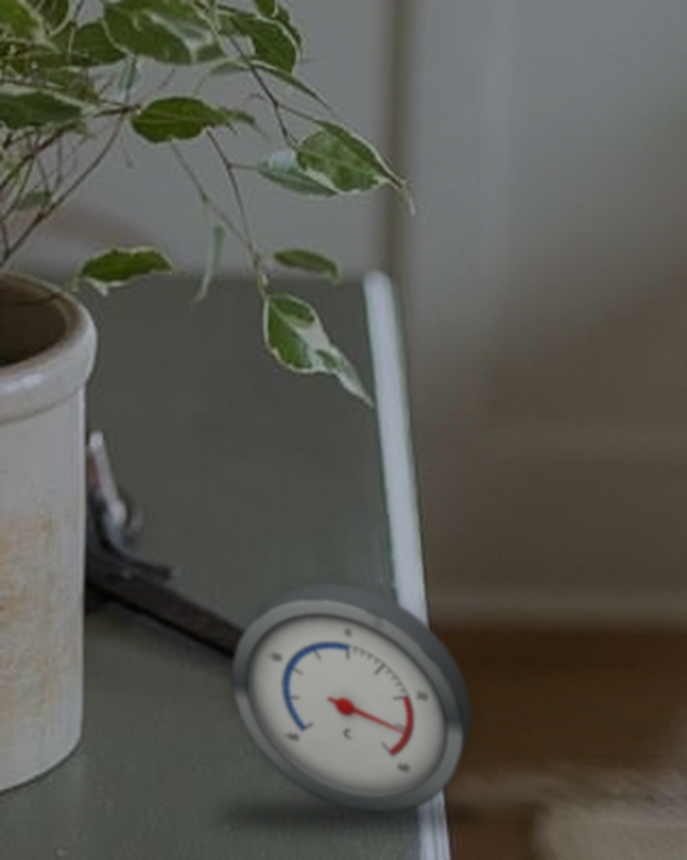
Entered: 30 °C
